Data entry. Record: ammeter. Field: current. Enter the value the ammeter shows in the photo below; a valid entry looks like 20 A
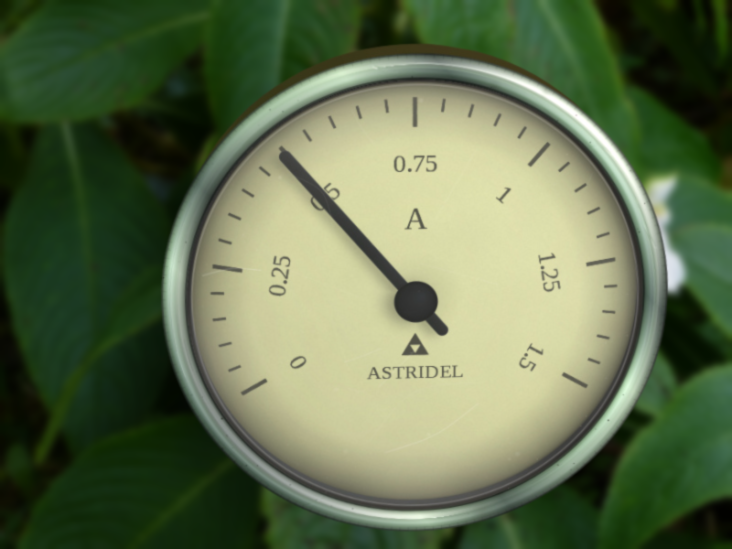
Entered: 0.5 A
